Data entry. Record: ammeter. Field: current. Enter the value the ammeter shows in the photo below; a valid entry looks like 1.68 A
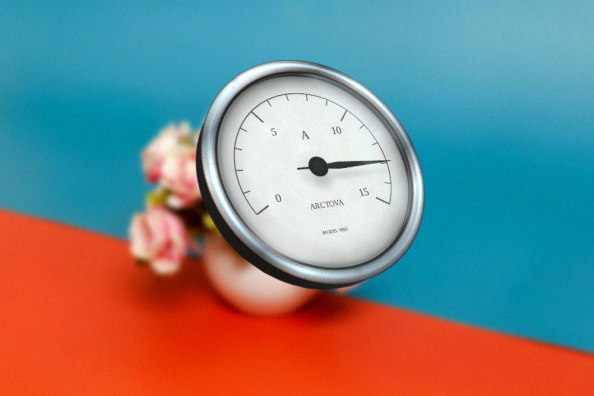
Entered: 13 A
